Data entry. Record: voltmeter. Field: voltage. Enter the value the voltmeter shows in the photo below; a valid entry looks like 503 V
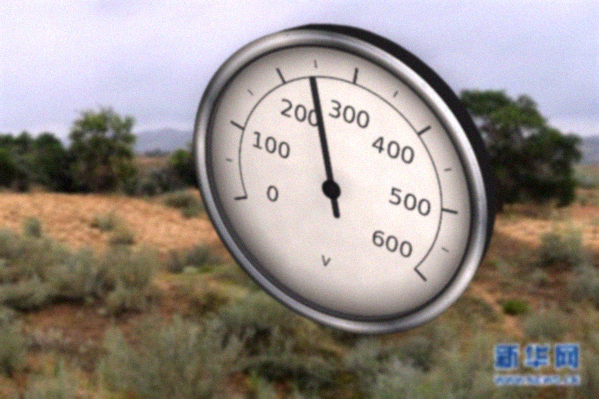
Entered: 250 V
